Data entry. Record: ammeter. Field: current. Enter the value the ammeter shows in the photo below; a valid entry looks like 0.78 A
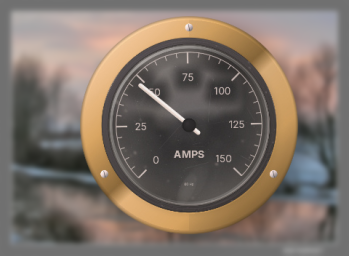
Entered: 47.5 A
